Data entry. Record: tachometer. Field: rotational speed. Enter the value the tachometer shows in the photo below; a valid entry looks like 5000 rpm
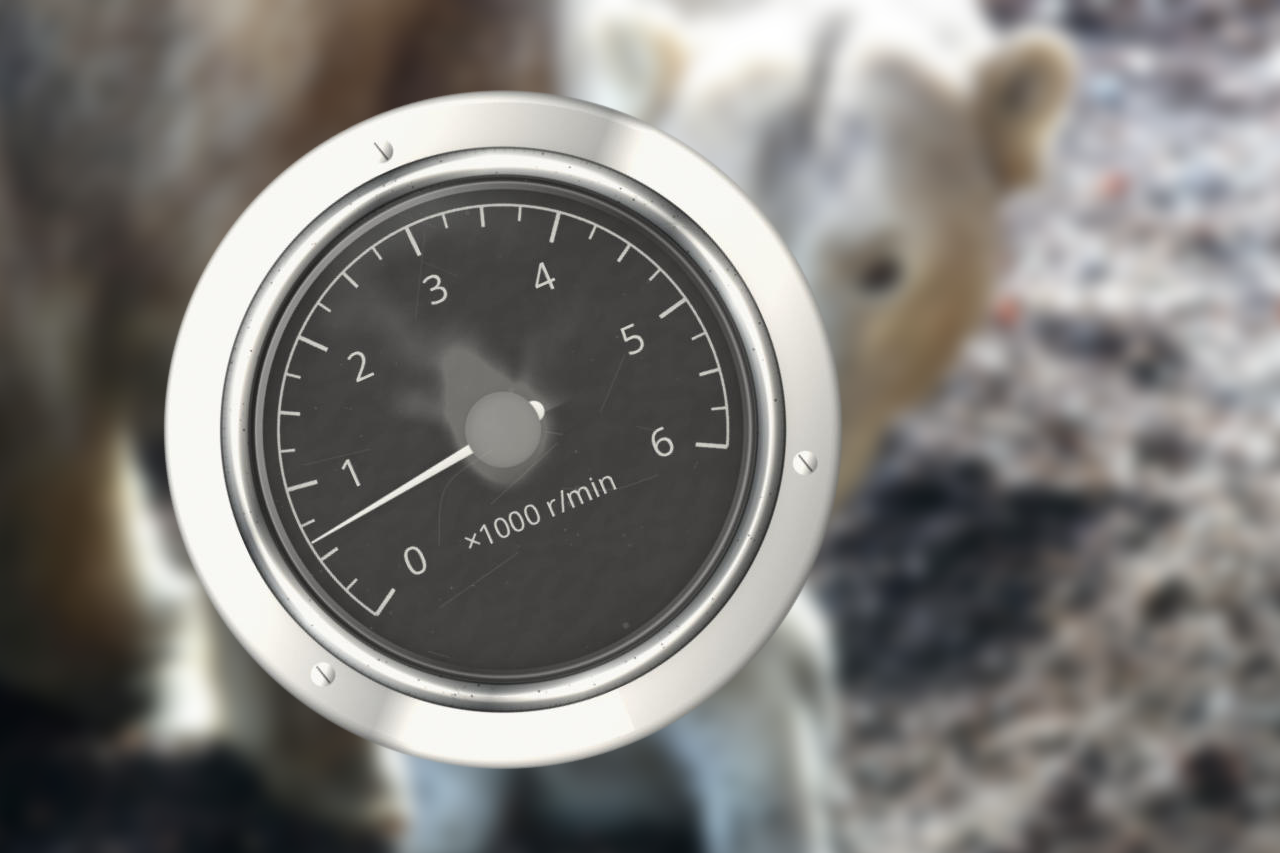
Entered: 625 rpm
